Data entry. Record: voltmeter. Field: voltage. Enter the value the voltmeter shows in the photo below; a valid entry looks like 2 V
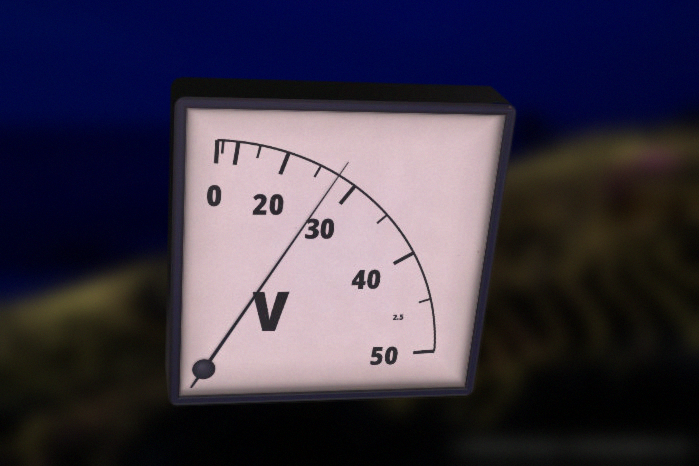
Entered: 27.5 V
